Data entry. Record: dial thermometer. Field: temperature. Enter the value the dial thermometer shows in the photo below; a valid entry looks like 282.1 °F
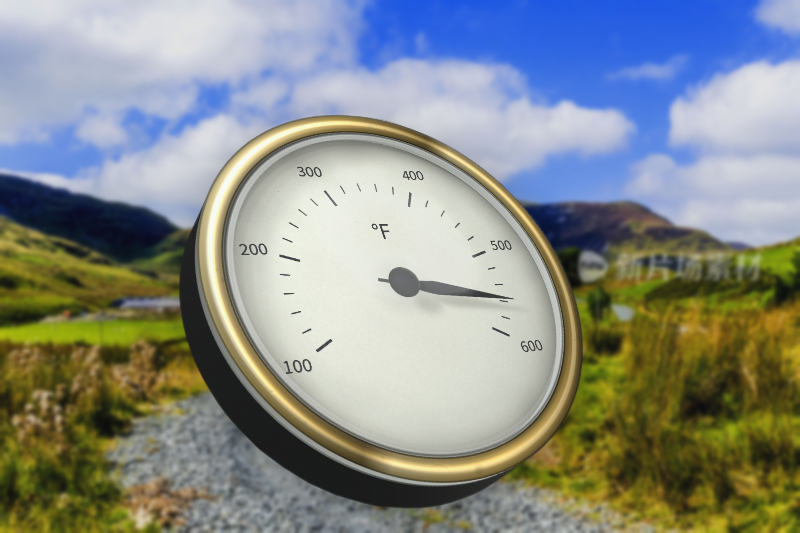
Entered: 560 °F
